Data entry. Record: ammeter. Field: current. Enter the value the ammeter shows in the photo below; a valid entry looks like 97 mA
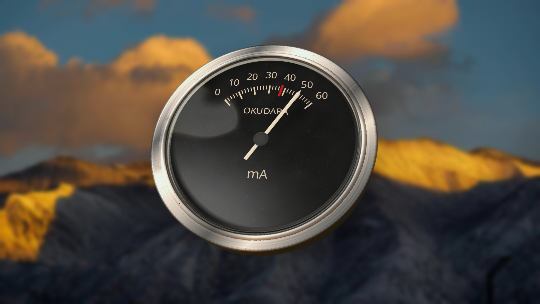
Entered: 50 mA
